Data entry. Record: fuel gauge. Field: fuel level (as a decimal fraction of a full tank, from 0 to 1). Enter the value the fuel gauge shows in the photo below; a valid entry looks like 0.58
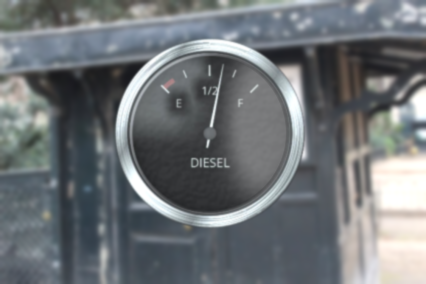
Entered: 0.625
